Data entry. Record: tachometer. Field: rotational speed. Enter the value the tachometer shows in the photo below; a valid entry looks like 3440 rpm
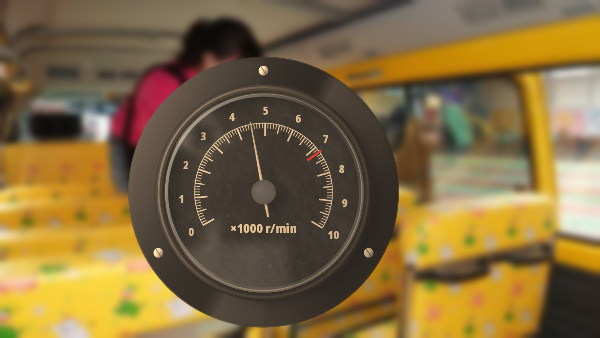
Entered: 4500 rpm
